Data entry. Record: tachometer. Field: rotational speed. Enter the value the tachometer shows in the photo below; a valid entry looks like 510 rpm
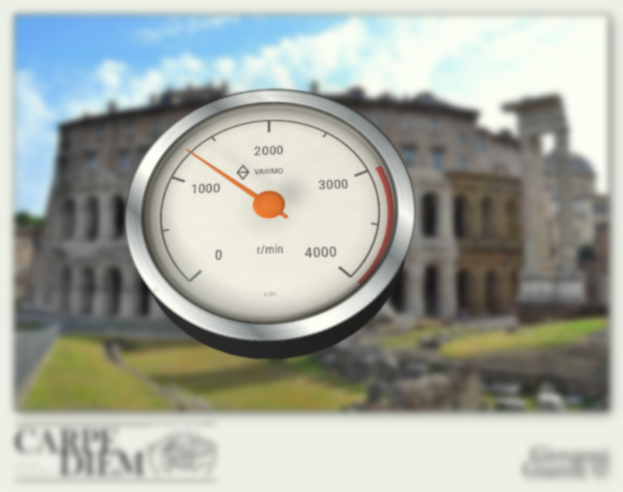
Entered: 1250 rpm
